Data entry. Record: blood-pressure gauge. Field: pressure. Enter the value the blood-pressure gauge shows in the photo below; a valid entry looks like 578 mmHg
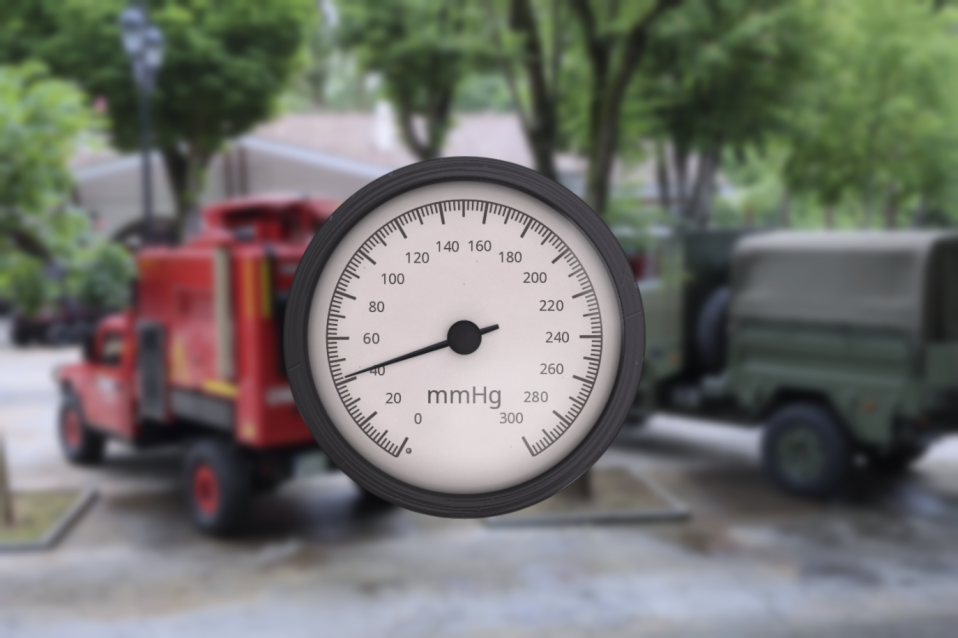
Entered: 42 mmHg
